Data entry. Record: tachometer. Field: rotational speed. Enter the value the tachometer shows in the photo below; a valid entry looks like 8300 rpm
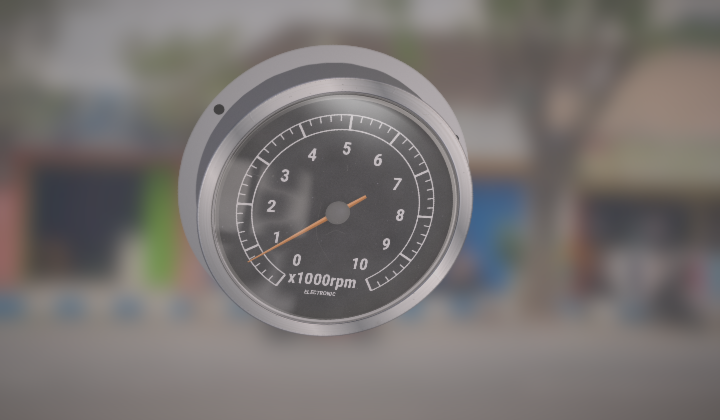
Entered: 800 rpm
